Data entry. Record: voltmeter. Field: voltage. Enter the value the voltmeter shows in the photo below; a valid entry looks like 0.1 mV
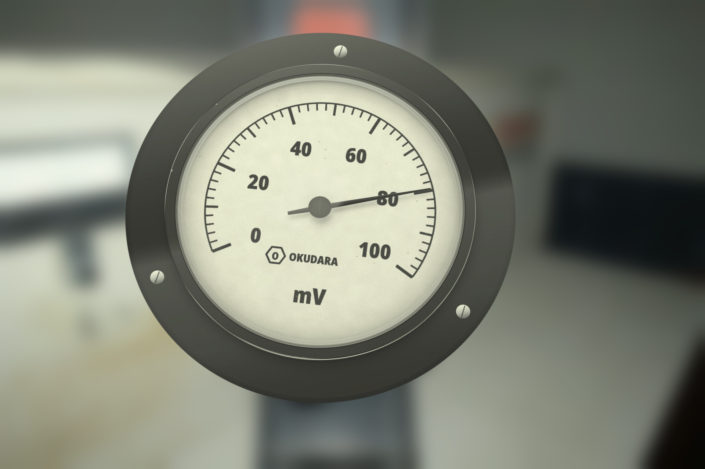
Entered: 80 mV
